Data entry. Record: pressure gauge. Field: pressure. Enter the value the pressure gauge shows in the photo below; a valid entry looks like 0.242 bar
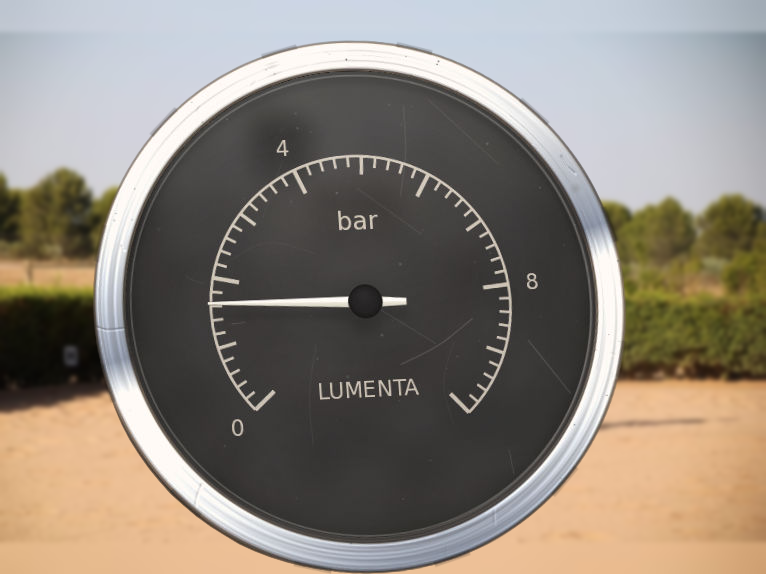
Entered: 1.6 bar
